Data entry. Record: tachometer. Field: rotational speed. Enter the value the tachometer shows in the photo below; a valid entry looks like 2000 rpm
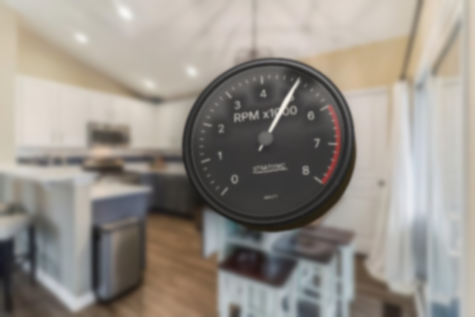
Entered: 5000 rpm
